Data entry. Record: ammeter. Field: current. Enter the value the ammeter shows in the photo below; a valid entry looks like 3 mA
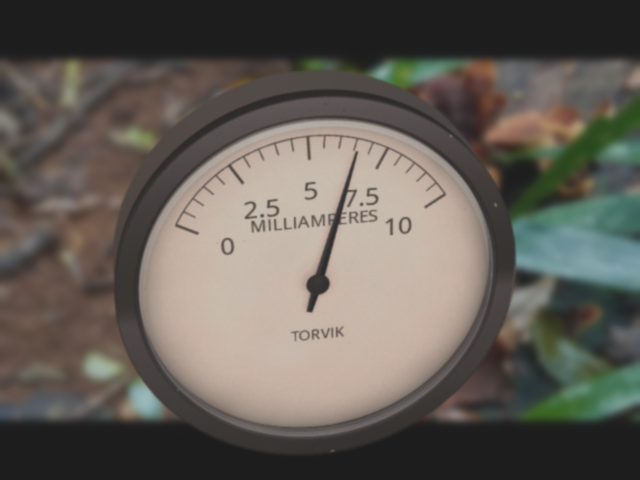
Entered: 6.5 mA
